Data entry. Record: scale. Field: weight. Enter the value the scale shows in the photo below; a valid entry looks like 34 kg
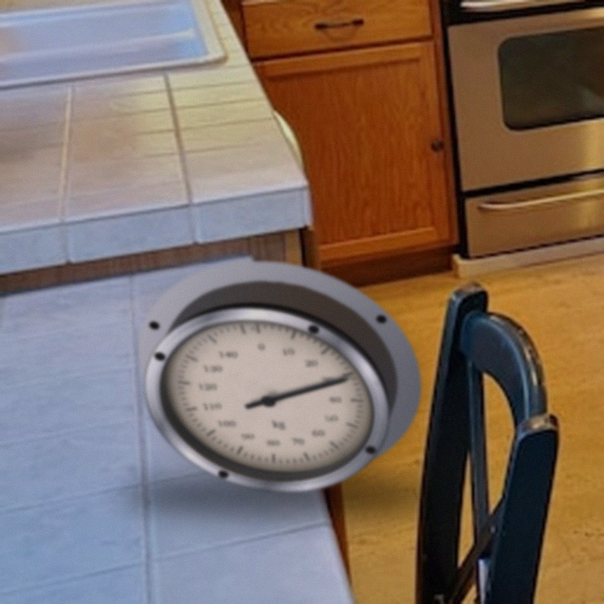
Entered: 30 kg
